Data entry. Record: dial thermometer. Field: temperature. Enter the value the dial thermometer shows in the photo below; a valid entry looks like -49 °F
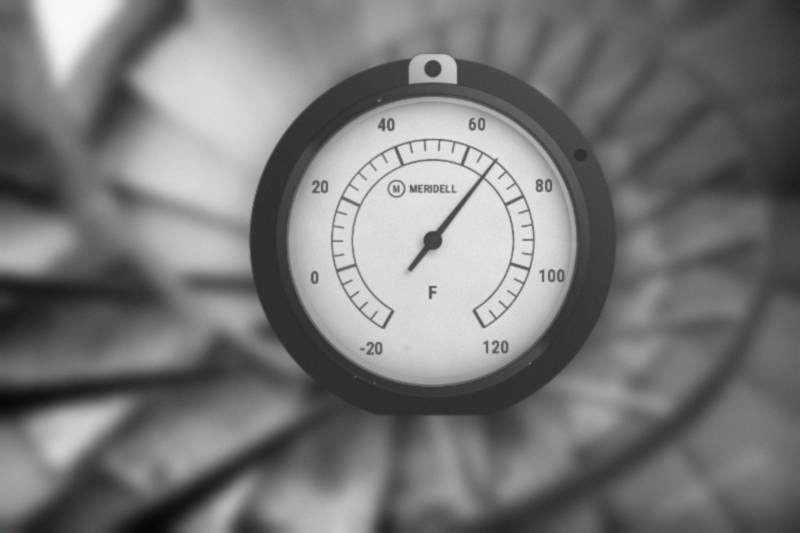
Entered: 68 °F
